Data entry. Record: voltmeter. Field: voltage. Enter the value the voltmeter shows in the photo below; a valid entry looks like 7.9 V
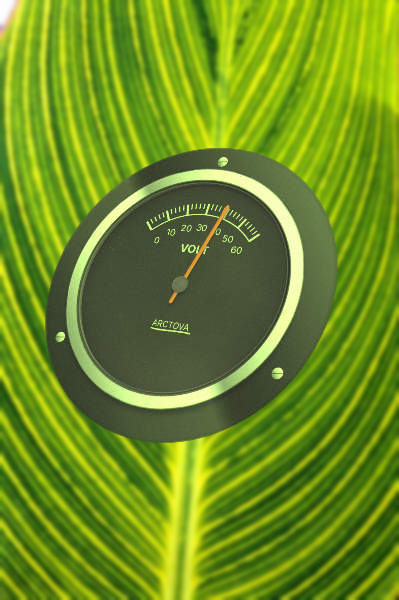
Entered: 40 V
